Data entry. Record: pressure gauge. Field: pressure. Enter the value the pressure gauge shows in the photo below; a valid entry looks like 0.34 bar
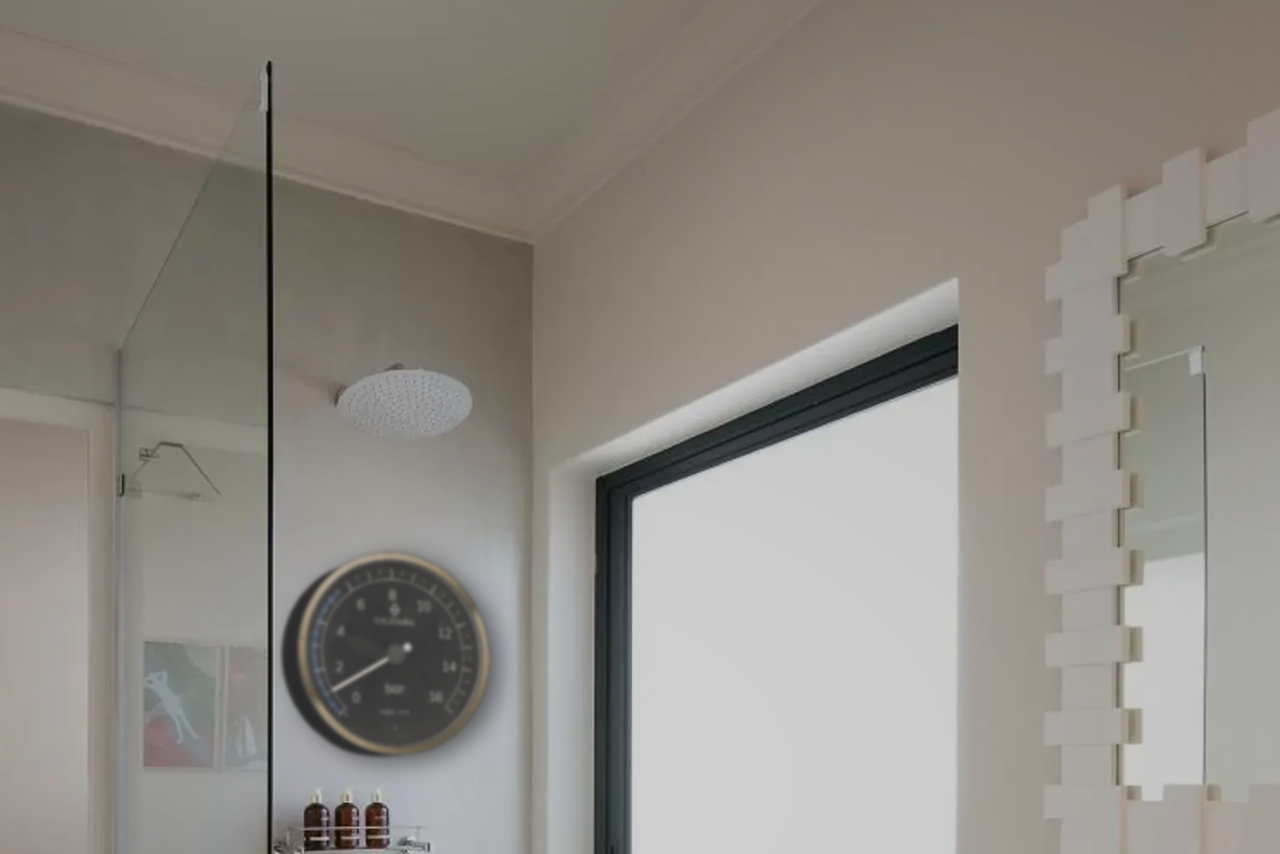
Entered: 1 bar
